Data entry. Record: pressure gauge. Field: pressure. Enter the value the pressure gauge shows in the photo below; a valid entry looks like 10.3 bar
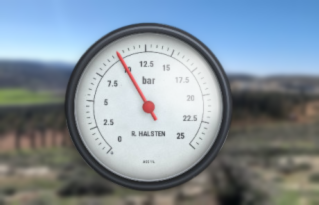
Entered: 10 bar
